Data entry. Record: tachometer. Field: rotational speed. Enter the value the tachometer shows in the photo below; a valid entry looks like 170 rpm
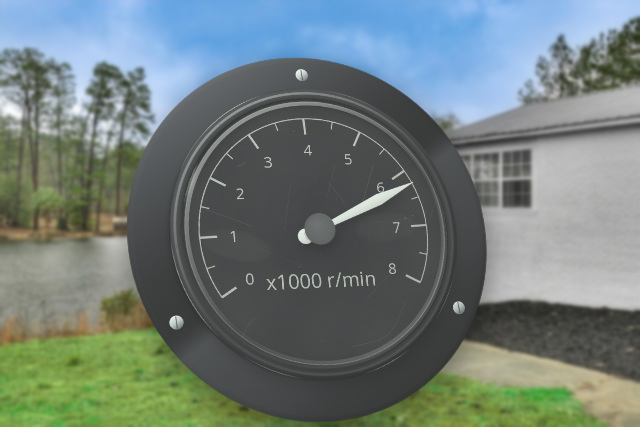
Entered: 6250 rpm
